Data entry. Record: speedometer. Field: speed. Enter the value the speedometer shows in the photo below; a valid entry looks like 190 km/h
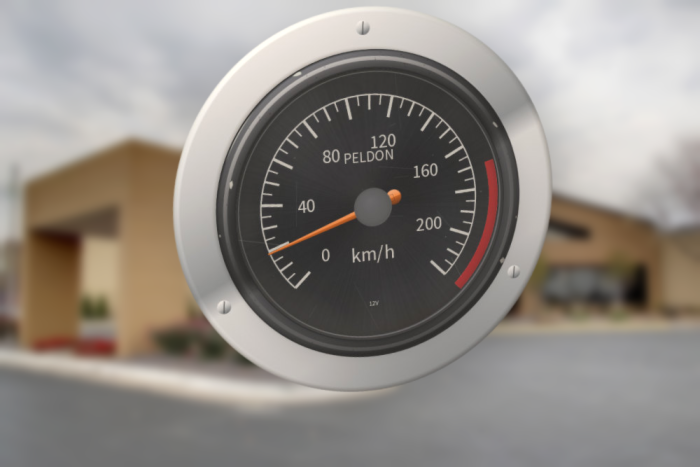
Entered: 20 km/h
